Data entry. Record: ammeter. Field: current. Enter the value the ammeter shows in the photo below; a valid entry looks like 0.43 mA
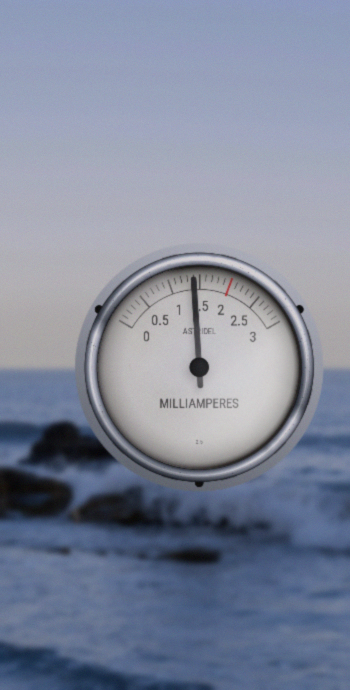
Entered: 1.4 mA
